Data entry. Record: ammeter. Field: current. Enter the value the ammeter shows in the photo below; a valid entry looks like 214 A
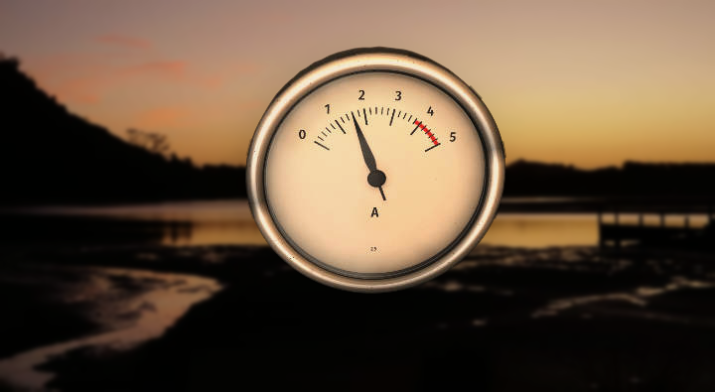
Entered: 1.6 A
